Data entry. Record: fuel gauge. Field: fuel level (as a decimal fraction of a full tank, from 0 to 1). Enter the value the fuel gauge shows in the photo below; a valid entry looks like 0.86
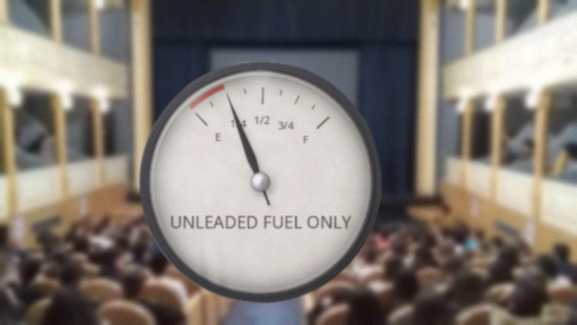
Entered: 0.25
